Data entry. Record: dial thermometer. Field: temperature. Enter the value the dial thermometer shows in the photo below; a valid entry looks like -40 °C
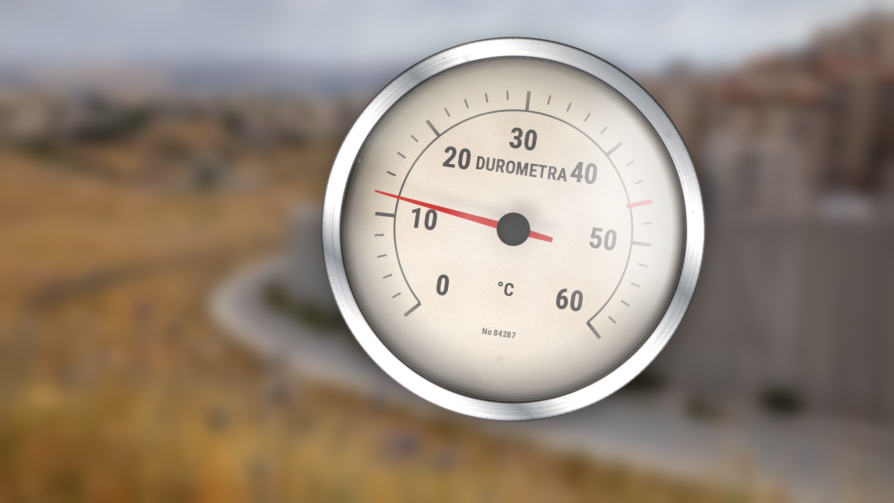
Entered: 12 °C
